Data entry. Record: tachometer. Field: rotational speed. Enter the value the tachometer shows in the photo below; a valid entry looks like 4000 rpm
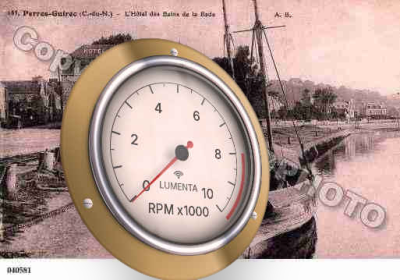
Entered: 0 rpm
